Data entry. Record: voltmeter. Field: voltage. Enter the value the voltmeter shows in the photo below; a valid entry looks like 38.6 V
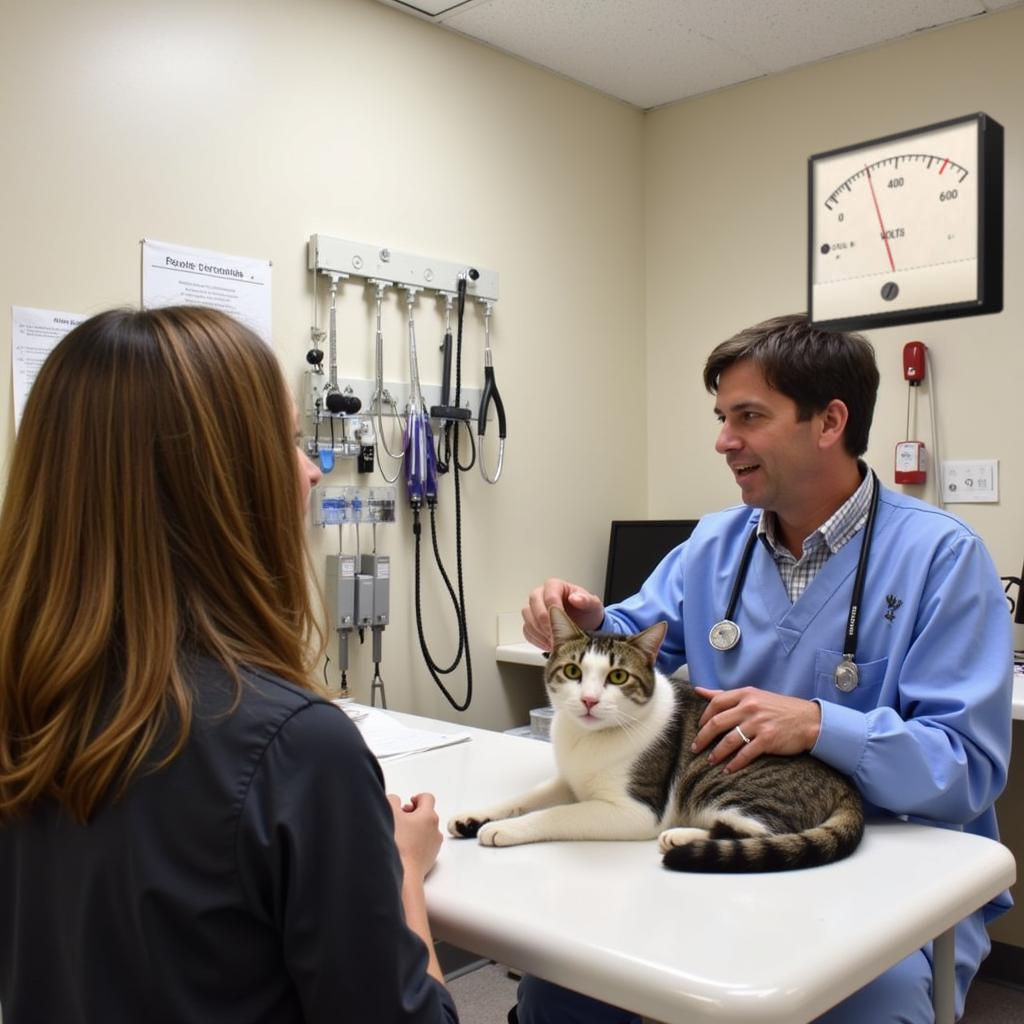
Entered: 300 V
